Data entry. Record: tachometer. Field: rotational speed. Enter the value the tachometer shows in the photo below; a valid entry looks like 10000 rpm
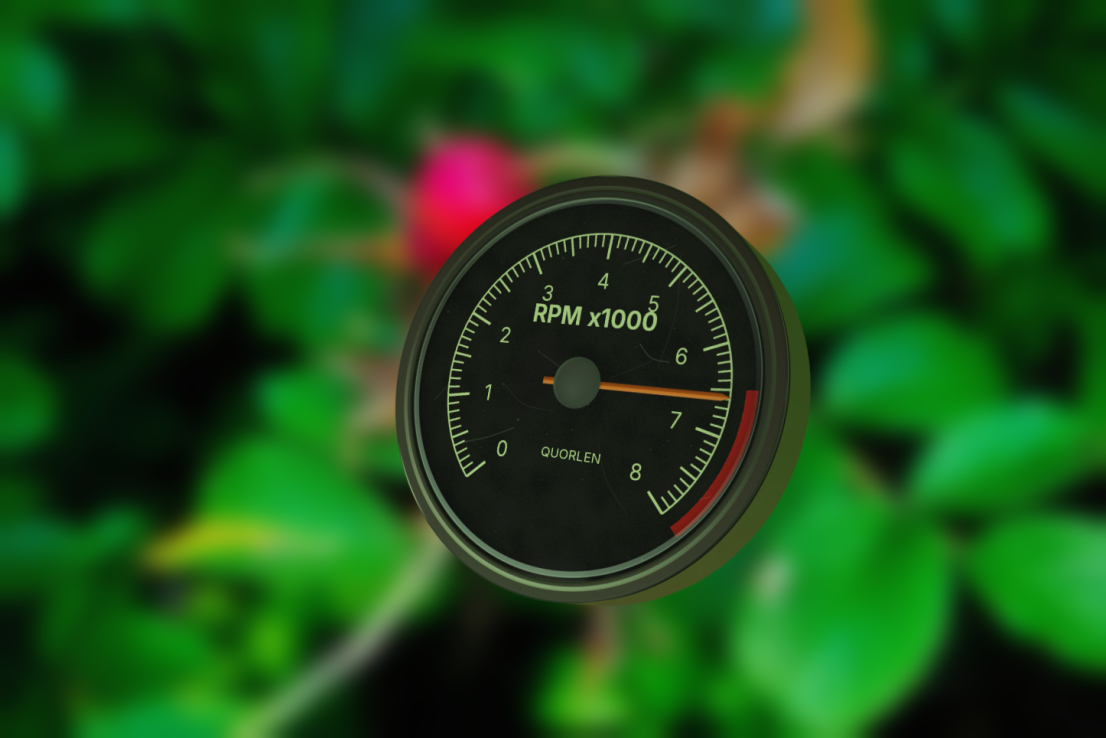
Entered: 6600 rpm
